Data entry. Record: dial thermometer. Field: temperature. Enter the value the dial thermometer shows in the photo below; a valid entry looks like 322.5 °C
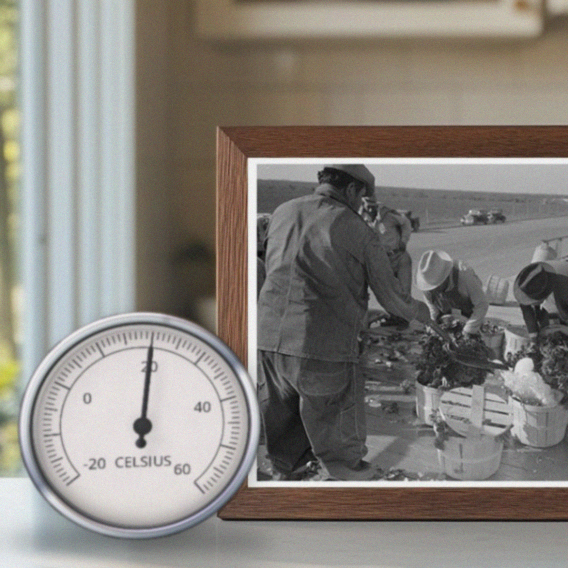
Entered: 20 °C
